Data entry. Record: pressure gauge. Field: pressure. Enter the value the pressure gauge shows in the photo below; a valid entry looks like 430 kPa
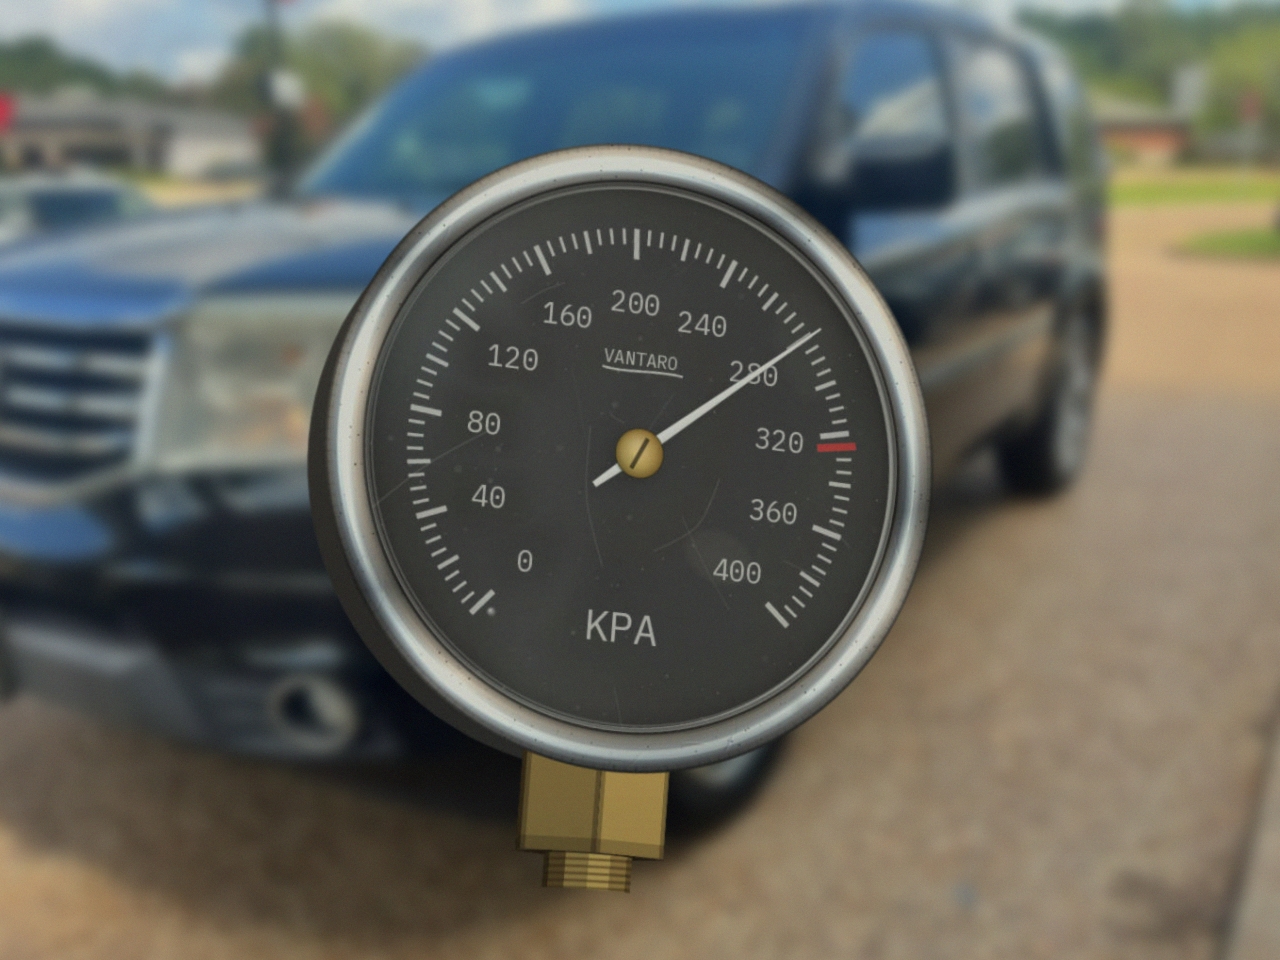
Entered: 280 kPa
